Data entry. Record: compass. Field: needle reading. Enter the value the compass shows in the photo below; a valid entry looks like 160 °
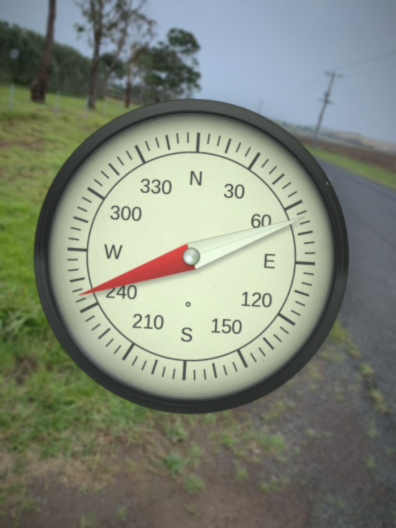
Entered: 247.5 °
